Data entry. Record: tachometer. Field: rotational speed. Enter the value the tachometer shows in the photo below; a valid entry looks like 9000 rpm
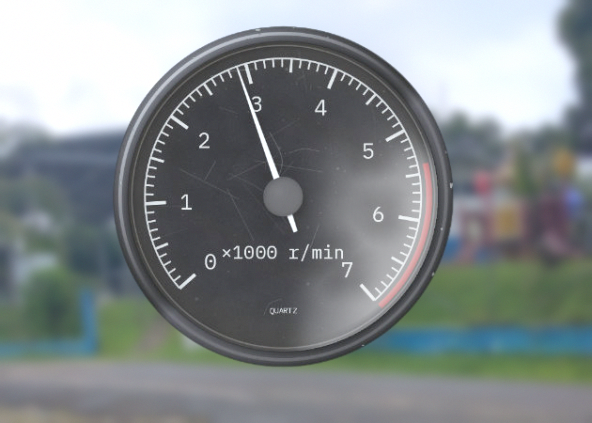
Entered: 2900 rpm
